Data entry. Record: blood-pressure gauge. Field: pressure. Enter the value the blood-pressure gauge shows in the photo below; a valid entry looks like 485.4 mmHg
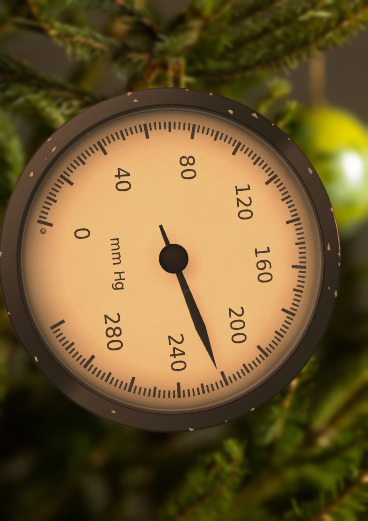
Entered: 222 mmHg
